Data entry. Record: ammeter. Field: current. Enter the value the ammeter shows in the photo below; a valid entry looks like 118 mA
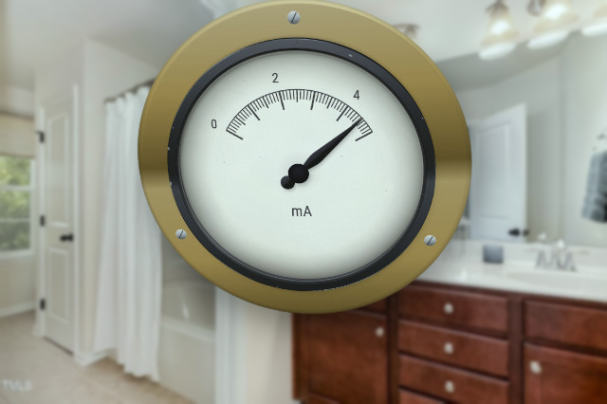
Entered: 4.5 mA
